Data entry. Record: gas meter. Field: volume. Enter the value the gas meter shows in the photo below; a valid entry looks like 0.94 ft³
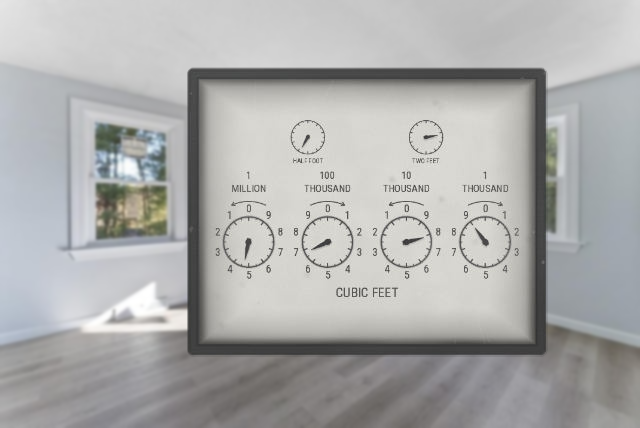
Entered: 467900 ft³
